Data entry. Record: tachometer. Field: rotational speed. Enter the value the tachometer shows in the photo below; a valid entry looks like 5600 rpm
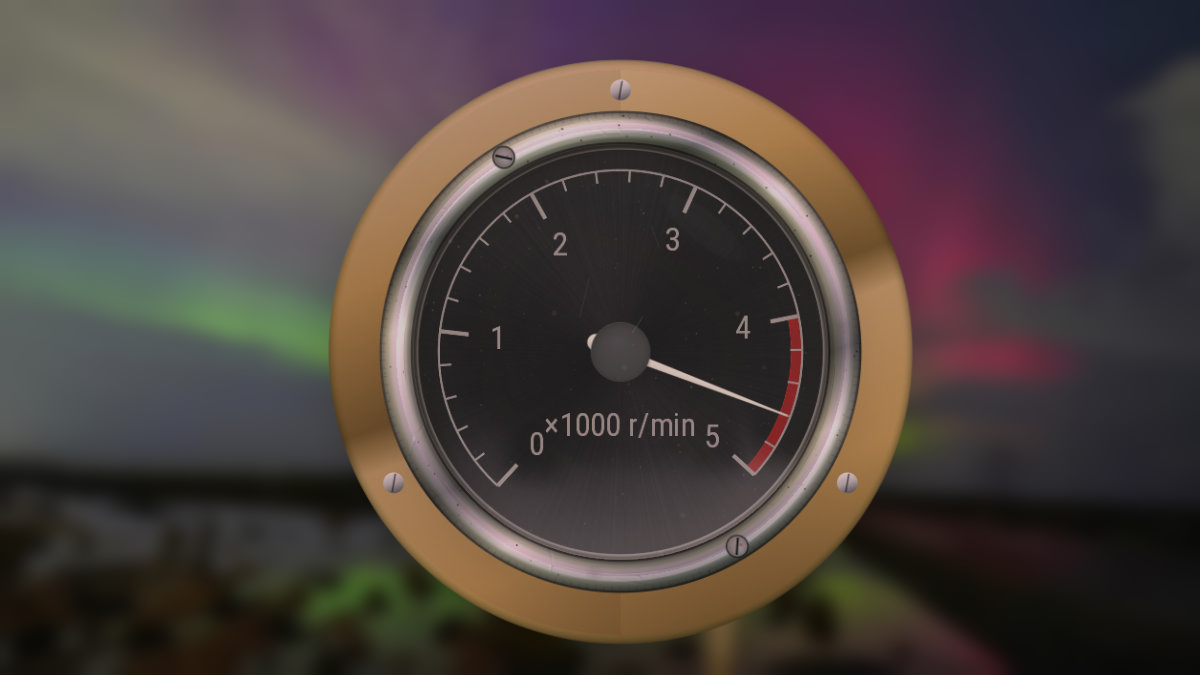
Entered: 4600 rpm
